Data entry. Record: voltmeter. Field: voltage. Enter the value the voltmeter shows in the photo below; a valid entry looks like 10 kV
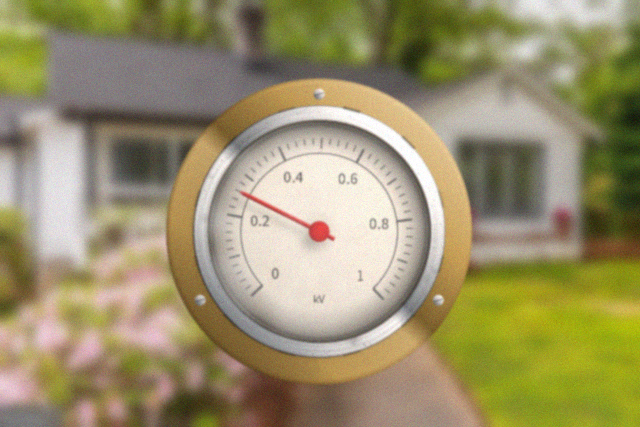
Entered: 0.26 kV
